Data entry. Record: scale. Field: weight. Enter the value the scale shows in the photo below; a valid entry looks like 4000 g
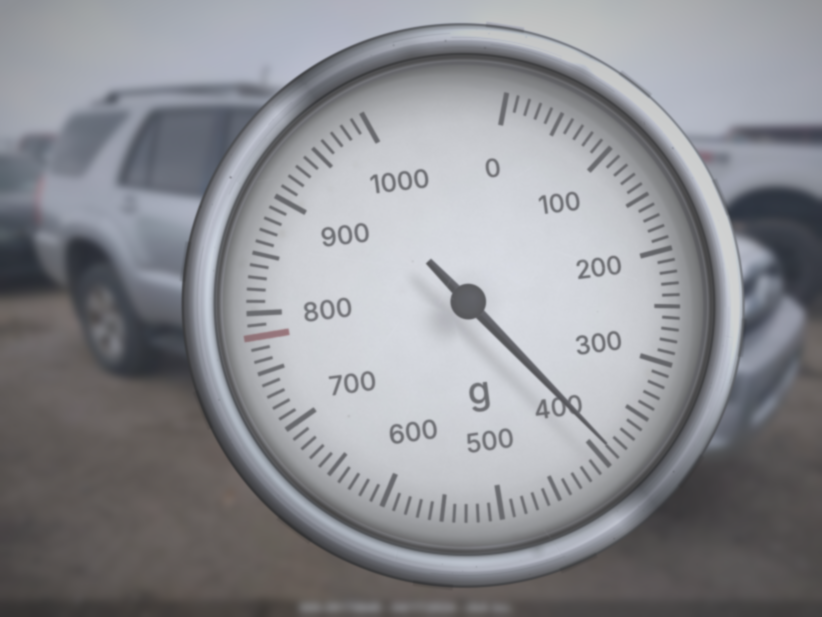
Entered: 390 g
